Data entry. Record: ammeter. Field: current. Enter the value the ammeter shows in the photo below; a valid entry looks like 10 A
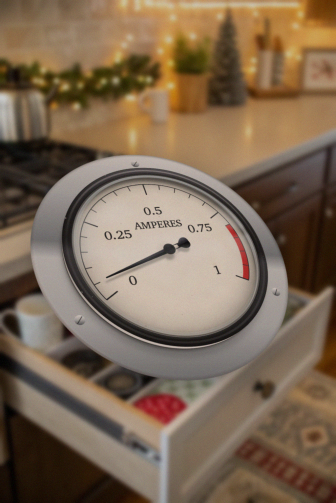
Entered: 0.05 A
